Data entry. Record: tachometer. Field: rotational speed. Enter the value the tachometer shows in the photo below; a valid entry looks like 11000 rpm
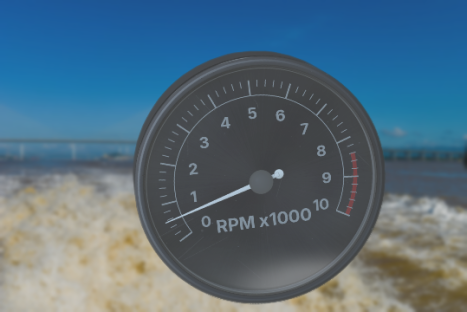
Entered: 600 rpm
